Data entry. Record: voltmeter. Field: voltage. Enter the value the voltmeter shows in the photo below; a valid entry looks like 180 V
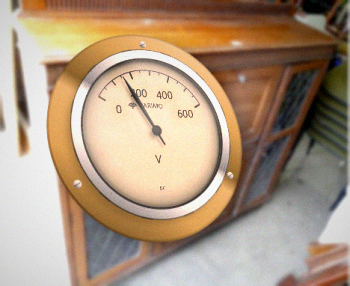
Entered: 150 V
